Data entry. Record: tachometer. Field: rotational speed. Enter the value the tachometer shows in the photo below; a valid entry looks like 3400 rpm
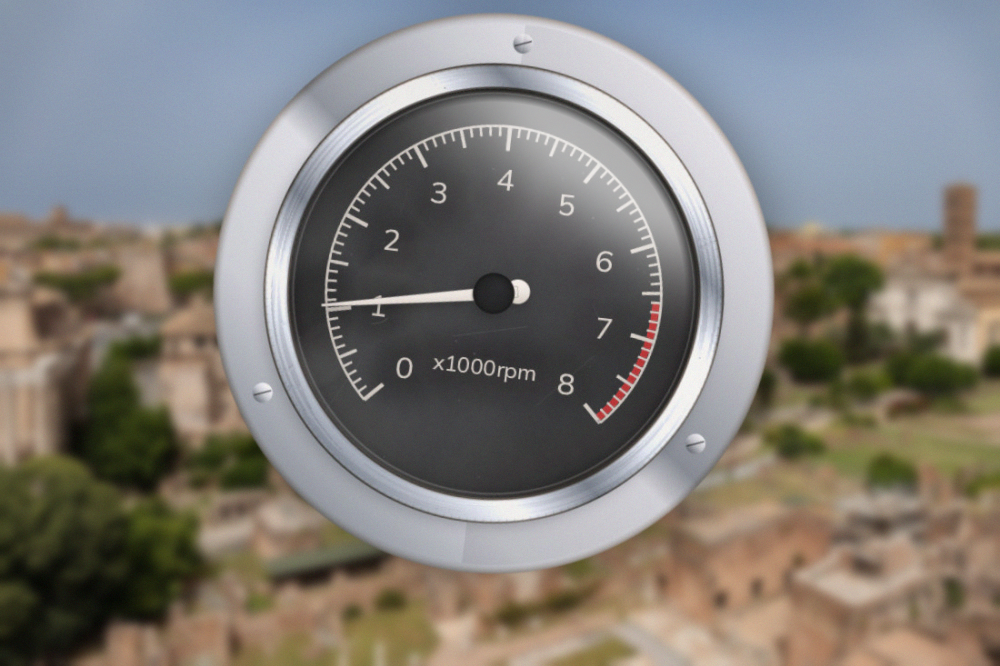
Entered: 1050 rpm
